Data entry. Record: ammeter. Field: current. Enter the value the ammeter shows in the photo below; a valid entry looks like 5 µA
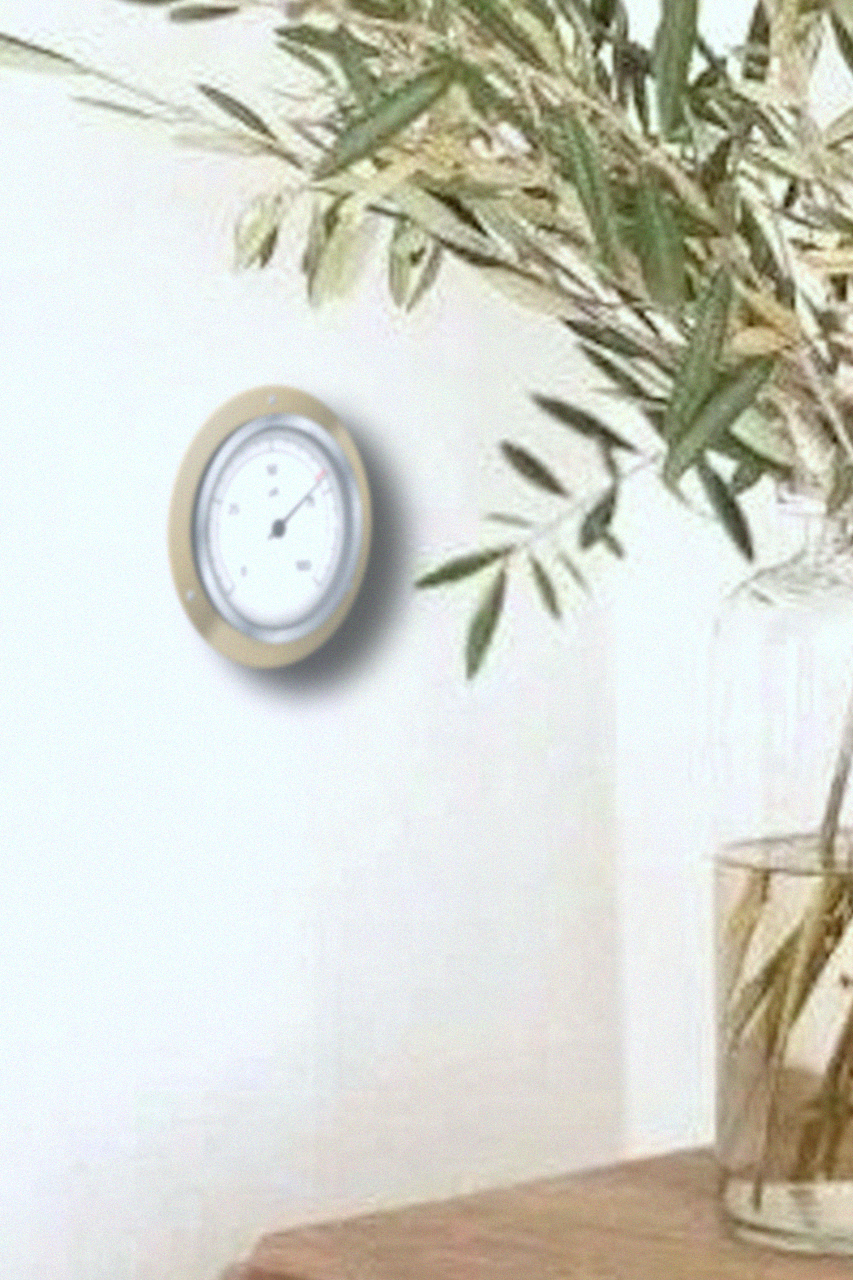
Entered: 70 µA
